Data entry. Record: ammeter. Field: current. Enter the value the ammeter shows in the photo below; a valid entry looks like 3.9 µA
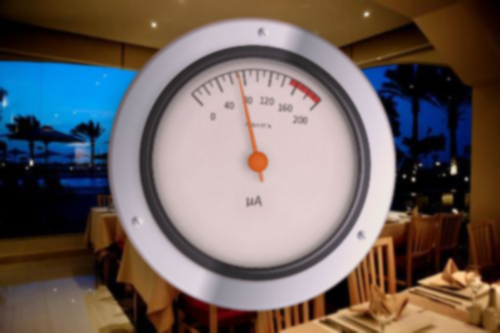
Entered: 70 µA
